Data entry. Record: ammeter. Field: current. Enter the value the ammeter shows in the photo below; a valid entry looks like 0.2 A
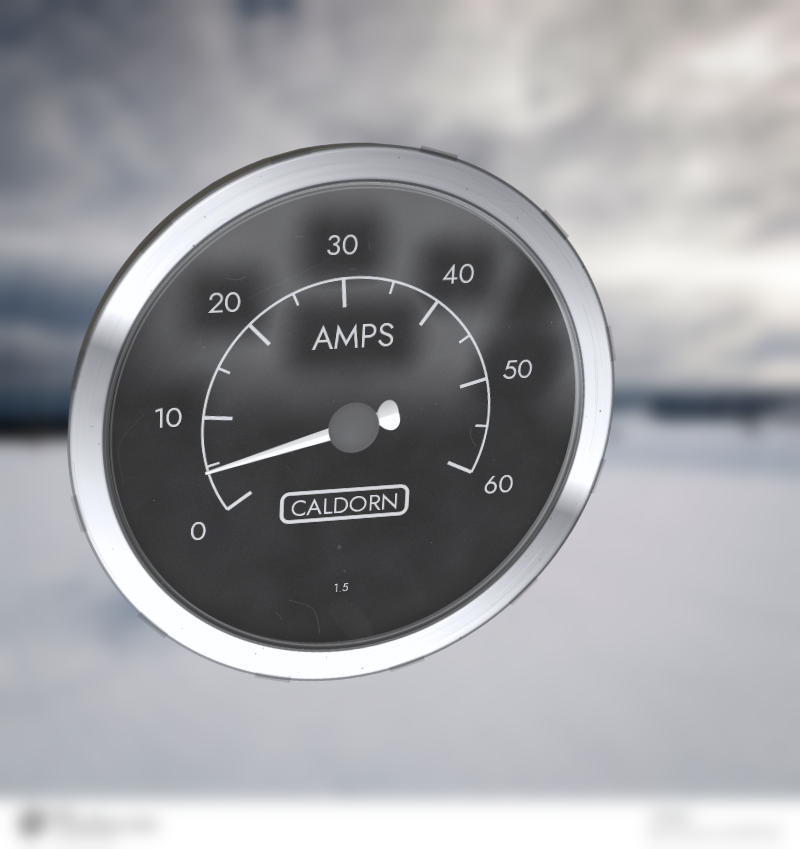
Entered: 5 A
